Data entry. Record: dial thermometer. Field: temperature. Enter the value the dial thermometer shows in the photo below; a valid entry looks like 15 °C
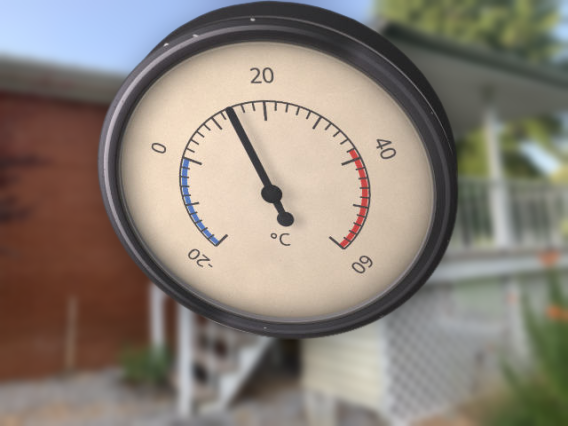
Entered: 14 °C
